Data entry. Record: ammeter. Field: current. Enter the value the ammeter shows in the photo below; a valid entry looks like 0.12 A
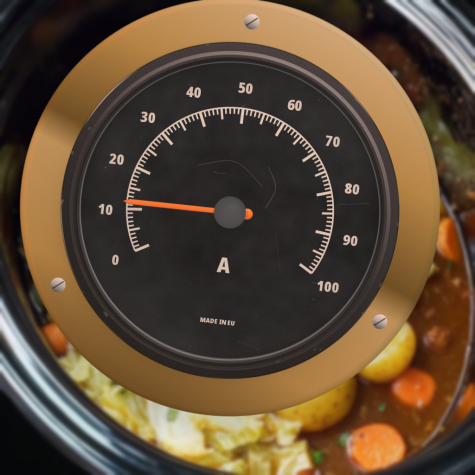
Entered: 12 A
